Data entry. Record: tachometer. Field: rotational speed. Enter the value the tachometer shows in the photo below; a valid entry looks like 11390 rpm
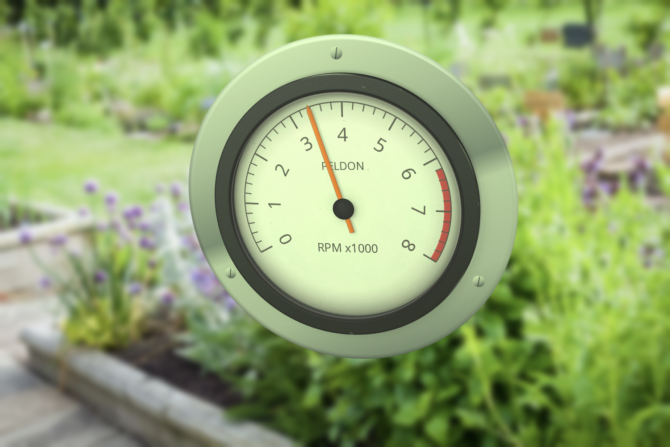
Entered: 3400 rpm
